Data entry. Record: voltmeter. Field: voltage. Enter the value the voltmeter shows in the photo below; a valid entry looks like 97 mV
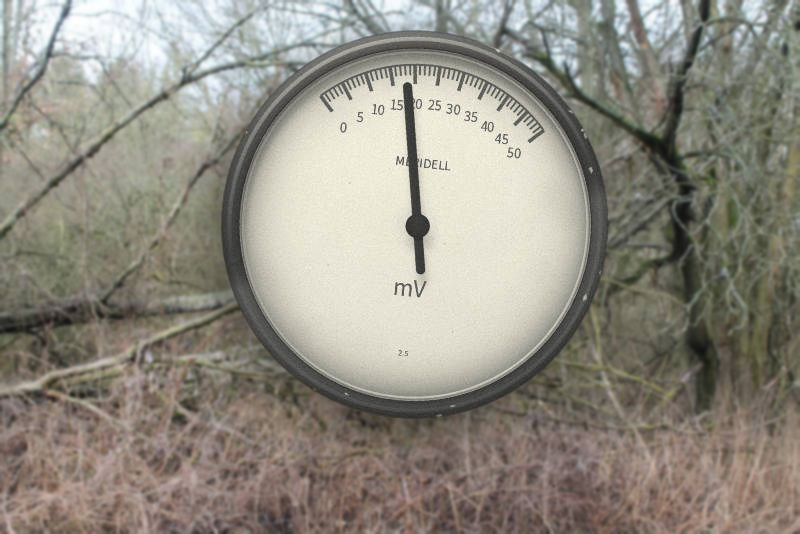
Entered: 18 mV
